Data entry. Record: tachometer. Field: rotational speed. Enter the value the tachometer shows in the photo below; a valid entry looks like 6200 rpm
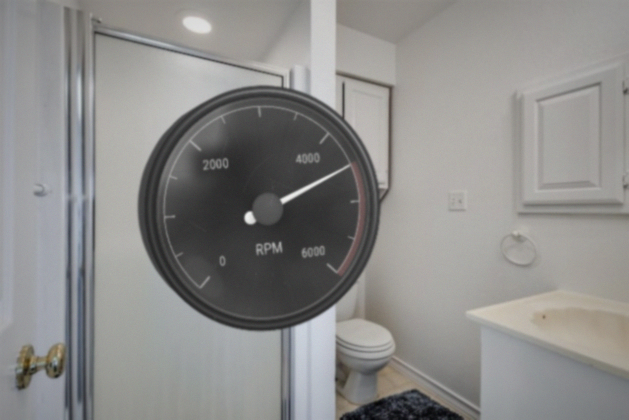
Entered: 4500 rpm
